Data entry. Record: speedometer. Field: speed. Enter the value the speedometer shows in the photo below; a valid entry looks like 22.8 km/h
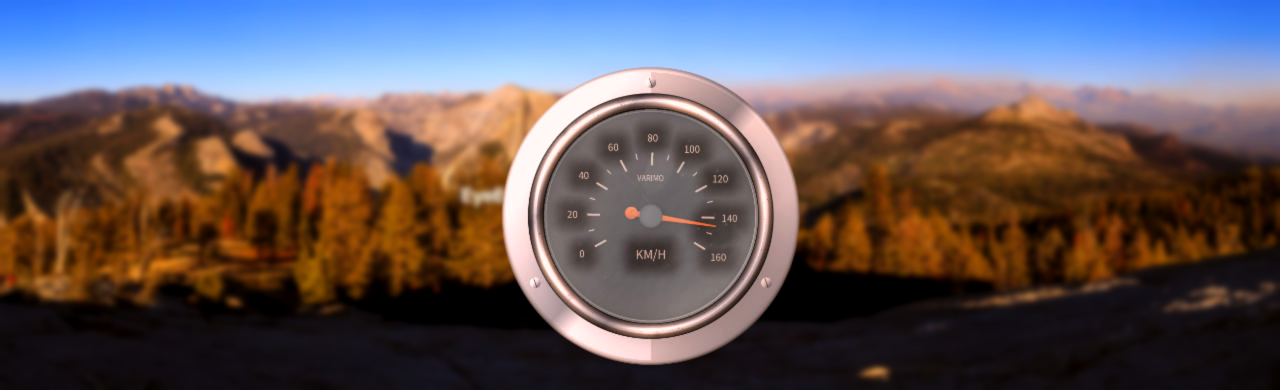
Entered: 145 km/h
